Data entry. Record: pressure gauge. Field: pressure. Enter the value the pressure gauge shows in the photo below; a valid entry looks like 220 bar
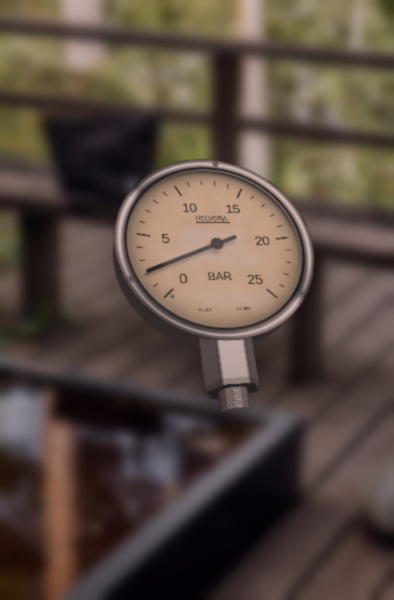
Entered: 2 bar
